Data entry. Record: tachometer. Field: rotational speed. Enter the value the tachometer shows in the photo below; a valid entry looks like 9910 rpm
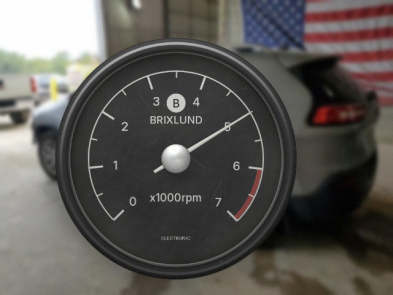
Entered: 5000 rpm
